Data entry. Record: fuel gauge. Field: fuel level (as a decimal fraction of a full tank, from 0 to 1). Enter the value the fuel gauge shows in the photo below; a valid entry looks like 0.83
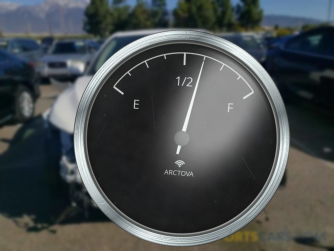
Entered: 0.625
